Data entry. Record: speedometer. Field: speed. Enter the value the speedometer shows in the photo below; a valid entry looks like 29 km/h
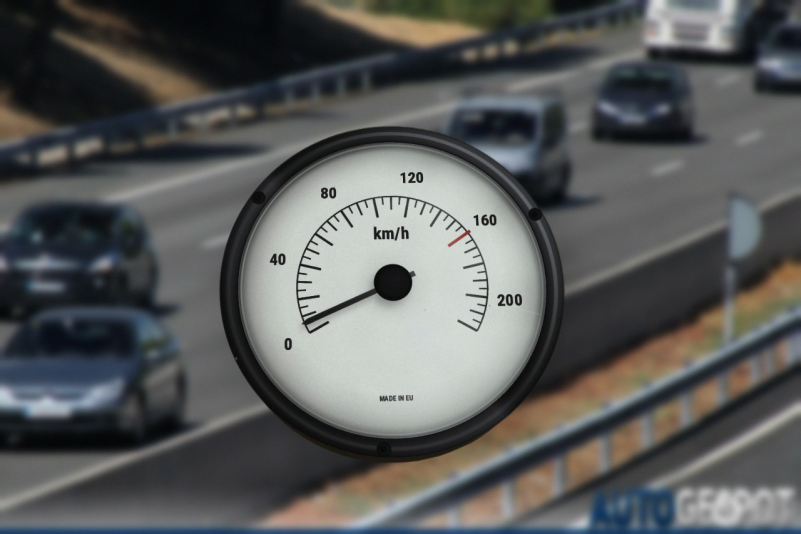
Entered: 5 km/h
